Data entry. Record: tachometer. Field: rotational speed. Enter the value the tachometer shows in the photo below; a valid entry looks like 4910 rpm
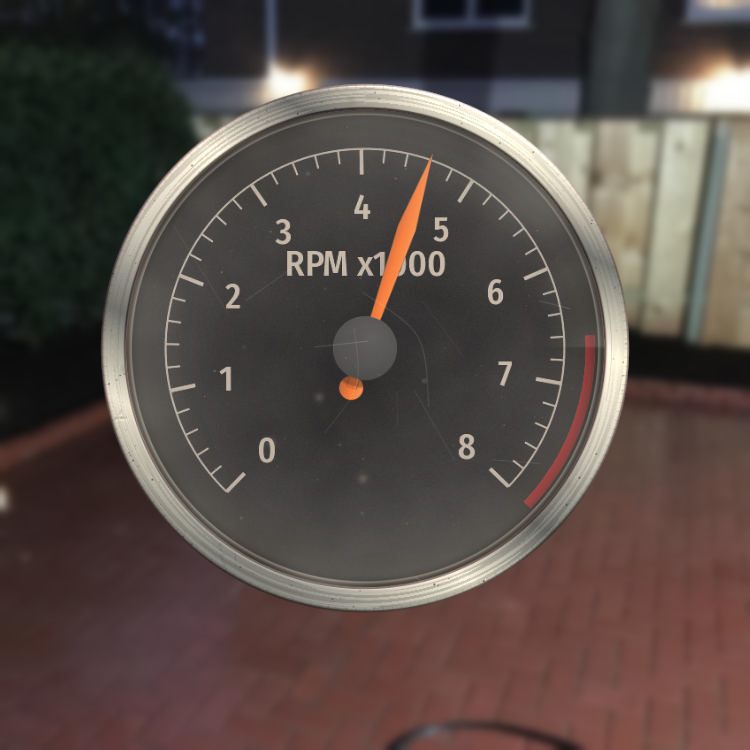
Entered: 4600 rpm
